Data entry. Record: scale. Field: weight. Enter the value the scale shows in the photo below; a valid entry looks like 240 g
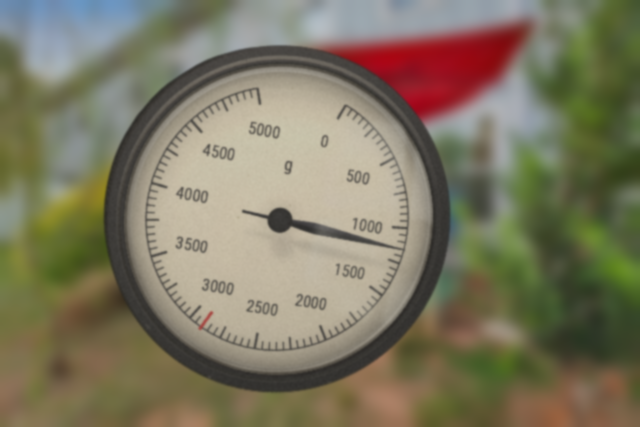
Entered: 1150 g
